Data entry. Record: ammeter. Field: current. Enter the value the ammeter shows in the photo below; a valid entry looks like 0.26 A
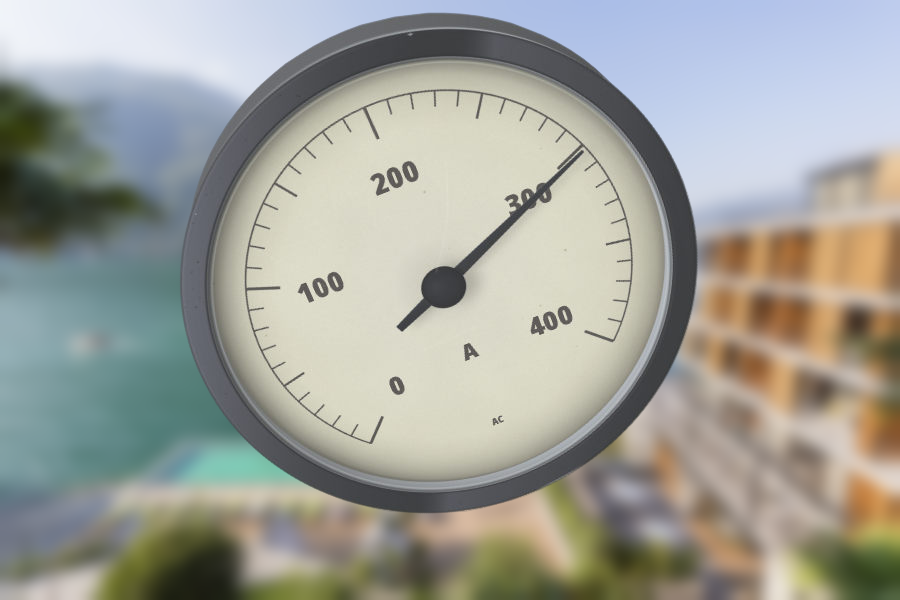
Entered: 300 A
